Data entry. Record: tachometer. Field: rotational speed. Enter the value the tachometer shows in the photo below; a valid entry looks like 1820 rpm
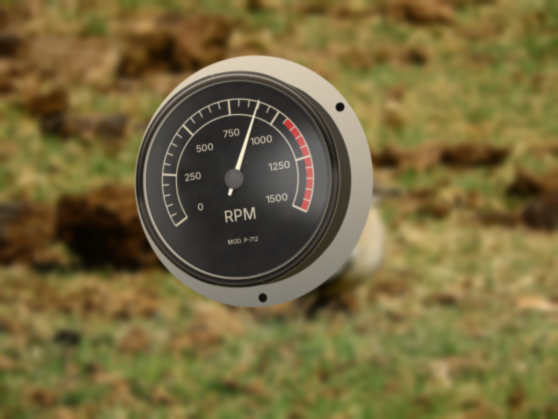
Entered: 900 rpm
